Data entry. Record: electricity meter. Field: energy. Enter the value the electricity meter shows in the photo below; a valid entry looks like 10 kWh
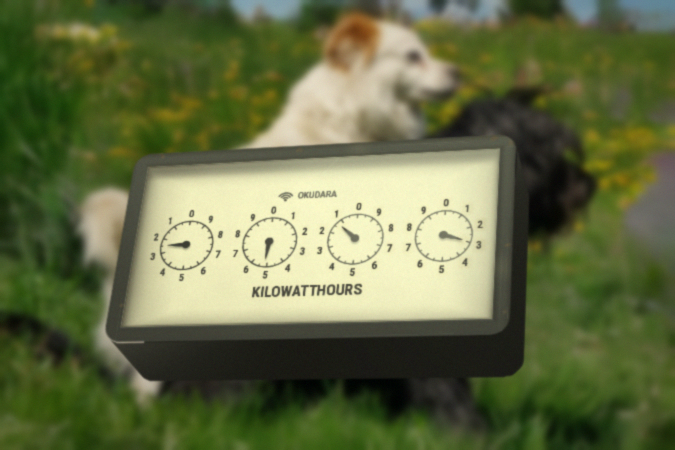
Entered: 2513 kWh
